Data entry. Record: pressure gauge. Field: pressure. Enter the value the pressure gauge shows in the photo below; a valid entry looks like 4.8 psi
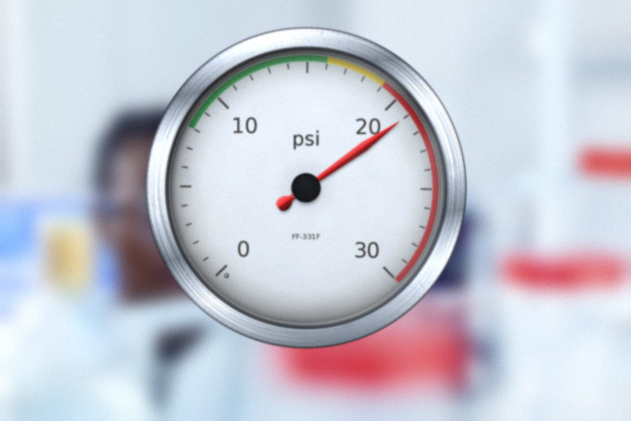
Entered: 21 psi
